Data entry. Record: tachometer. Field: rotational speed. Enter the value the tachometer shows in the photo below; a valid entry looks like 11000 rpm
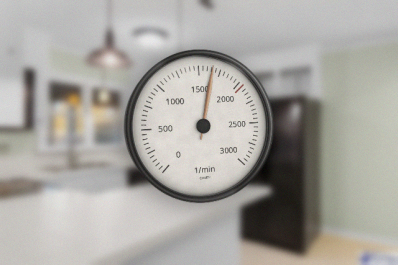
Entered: 1650 rpm
